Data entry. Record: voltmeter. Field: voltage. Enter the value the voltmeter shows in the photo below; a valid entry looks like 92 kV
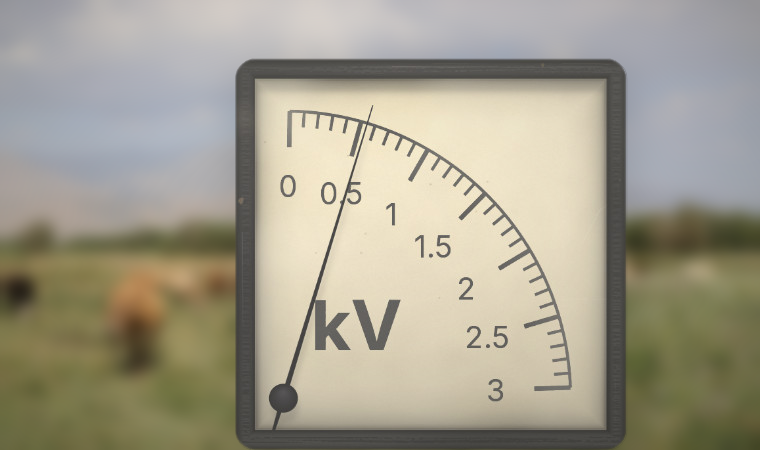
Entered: 0.55 kV
